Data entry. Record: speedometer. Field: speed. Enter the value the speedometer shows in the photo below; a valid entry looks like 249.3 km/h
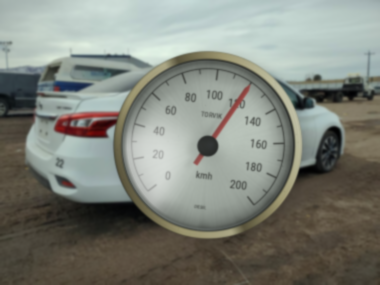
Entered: 120 km/h
